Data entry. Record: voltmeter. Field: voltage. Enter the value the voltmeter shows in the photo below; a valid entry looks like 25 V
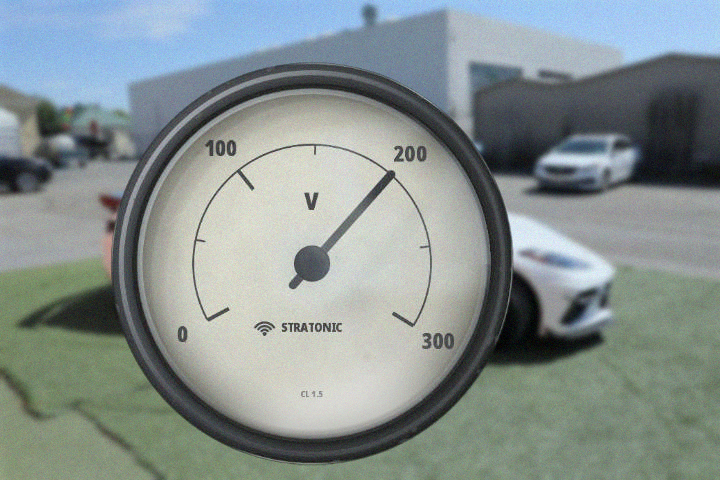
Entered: 200 V
